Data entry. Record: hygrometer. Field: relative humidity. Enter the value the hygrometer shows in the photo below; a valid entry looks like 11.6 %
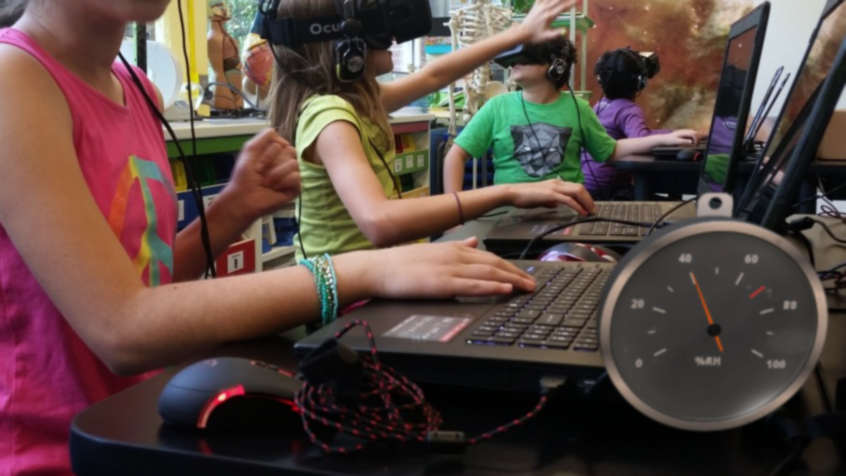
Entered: 40 %
